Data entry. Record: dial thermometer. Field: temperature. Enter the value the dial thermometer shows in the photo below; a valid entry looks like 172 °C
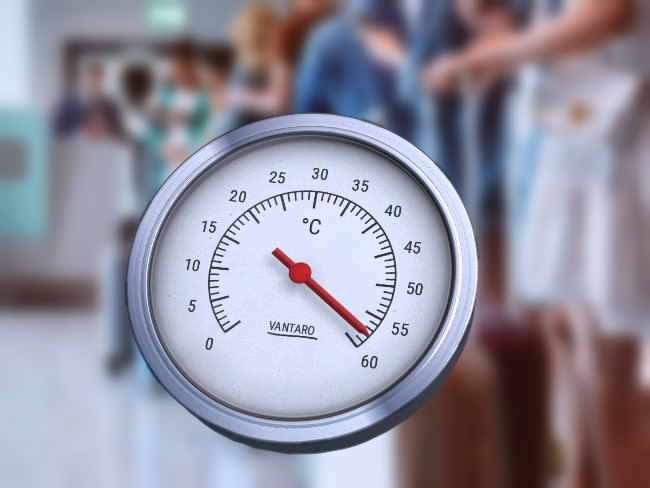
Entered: 58 °C
